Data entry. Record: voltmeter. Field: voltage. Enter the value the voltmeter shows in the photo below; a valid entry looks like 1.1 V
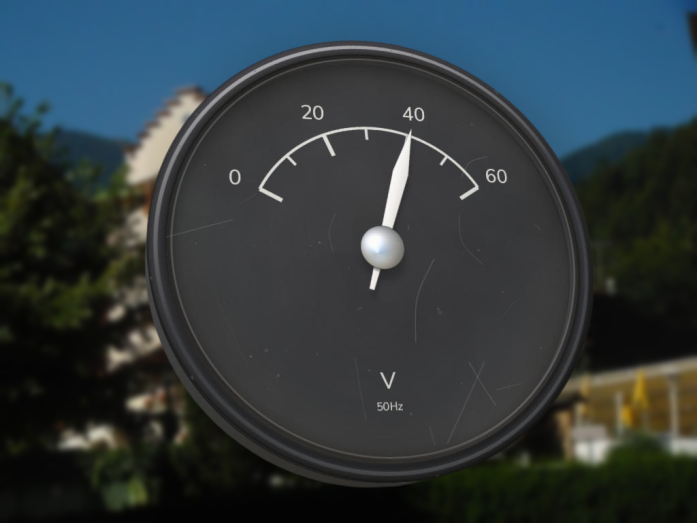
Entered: 40 V
